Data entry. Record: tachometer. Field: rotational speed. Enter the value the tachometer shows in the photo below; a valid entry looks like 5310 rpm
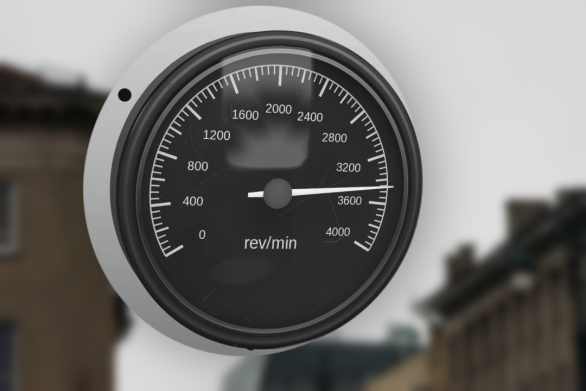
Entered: 3450 rpm
